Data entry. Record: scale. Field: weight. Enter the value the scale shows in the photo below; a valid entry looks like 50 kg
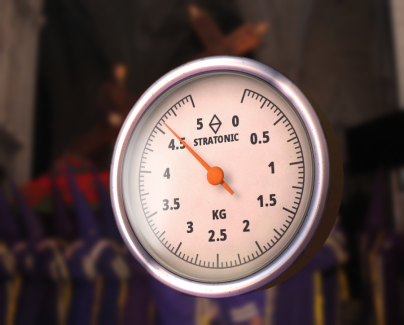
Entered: 4.6 kg
